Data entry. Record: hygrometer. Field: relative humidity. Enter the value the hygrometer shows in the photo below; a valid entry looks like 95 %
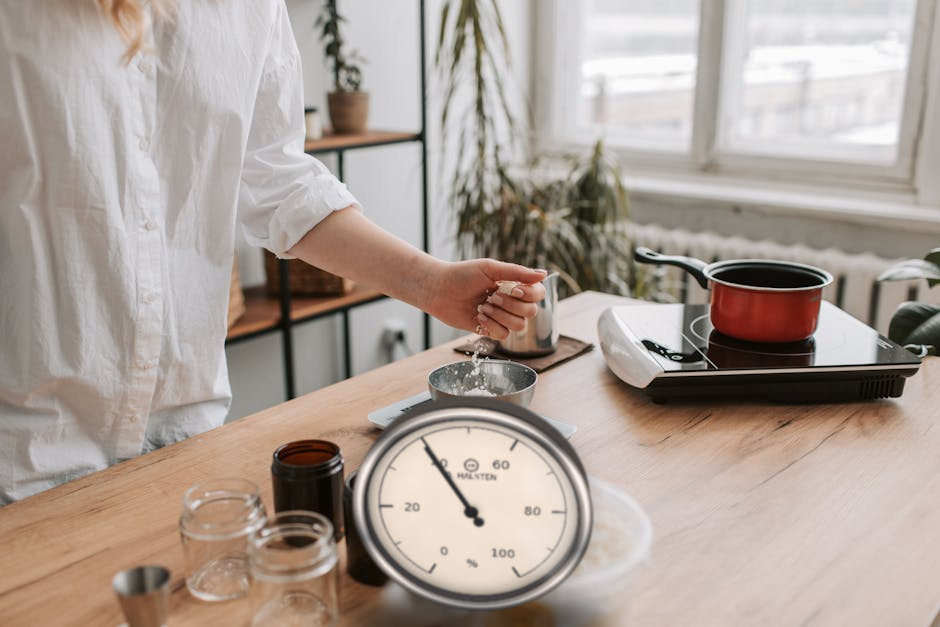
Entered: 40 %
